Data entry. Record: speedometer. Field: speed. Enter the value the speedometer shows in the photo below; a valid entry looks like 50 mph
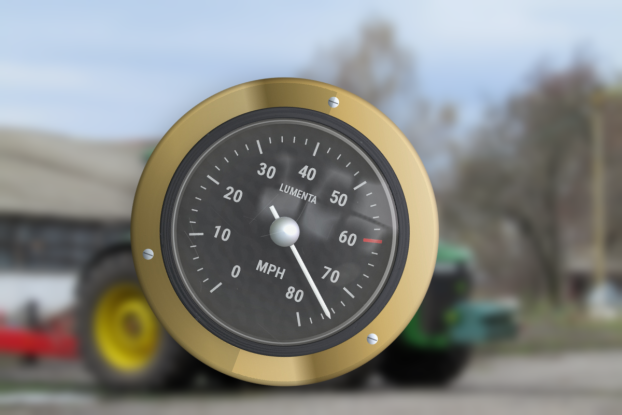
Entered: 75 mph
